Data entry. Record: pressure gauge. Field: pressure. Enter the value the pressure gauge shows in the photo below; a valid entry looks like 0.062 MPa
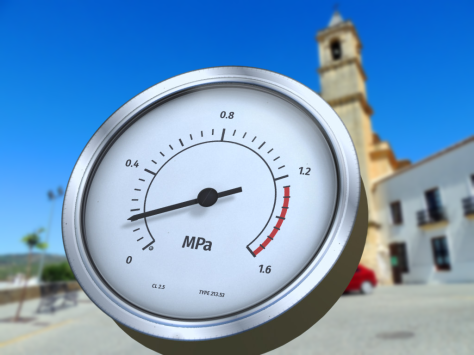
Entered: 0.15 MPa
